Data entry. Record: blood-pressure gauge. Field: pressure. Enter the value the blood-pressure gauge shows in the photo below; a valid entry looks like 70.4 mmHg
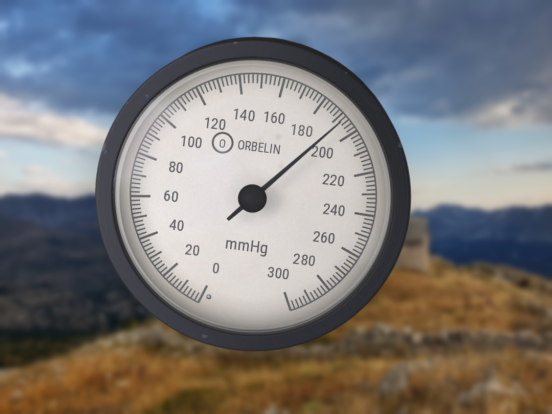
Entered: 192 mmHg
